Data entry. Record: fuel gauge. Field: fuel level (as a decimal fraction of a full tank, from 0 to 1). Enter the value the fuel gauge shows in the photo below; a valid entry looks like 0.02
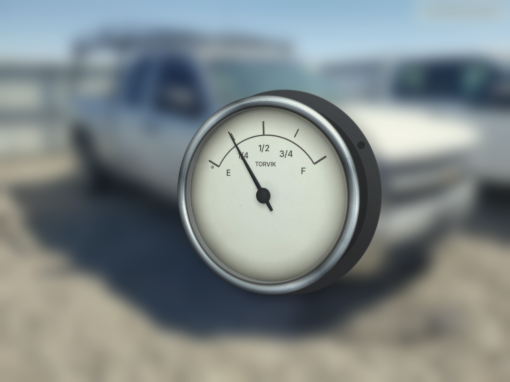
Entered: 0.25
